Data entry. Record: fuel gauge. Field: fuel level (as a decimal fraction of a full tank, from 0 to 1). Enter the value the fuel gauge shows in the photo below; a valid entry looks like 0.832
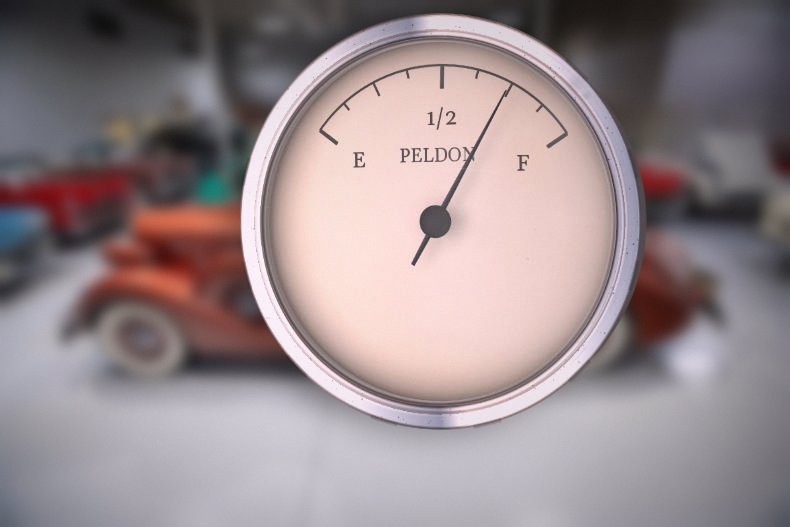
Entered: 0.75
